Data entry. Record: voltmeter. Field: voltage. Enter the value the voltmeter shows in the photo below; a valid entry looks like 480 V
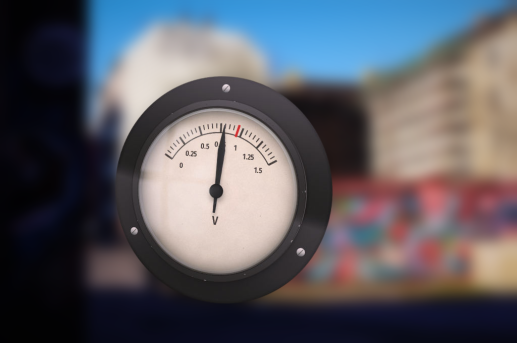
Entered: 0.8 V
